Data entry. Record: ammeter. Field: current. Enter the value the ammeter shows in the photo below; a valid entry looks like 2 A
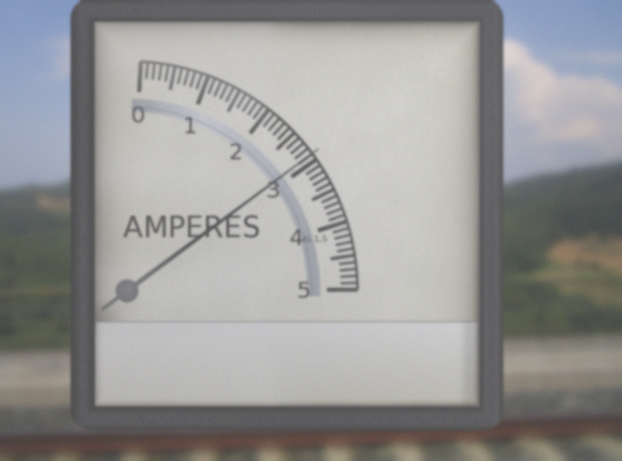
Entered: 2.9 A
